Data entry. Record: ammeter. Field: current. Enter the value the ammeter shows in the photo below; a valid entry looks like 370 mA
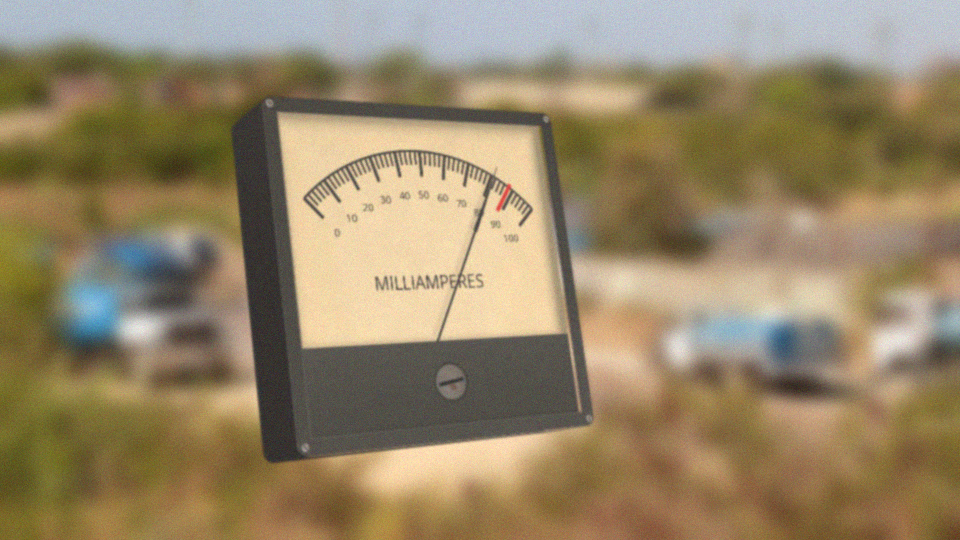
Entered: 80 mA
